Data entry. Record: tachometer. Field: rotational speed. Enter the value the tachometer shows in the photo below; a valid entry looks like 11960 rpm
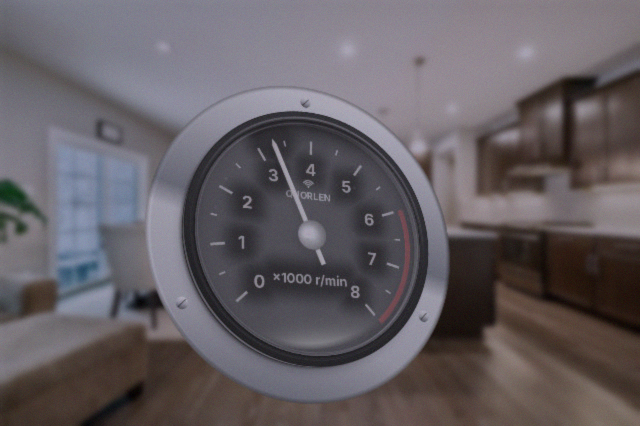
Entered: 3250 rpm
